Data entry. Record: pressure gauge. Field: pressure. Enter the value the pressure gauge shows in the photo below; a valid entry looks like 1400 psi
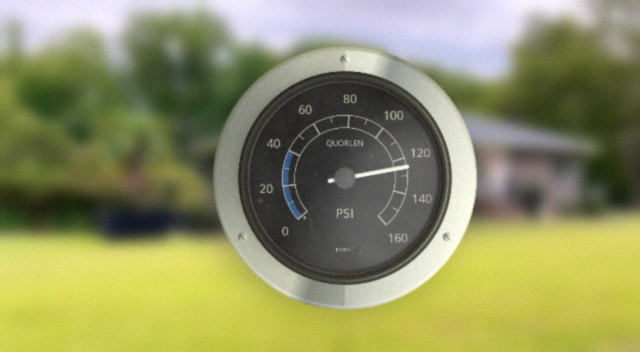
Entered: 125 psi
